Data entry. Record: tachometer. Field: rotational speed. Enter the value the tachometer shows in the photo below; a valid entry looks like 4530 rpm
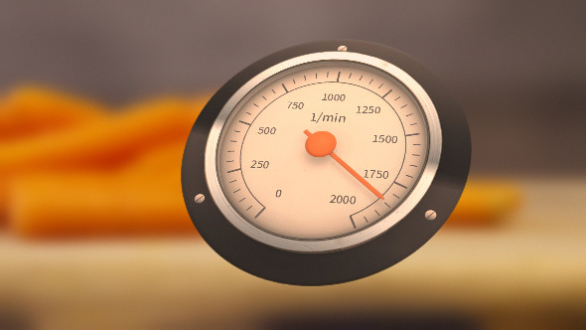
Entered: 1850 rpm
